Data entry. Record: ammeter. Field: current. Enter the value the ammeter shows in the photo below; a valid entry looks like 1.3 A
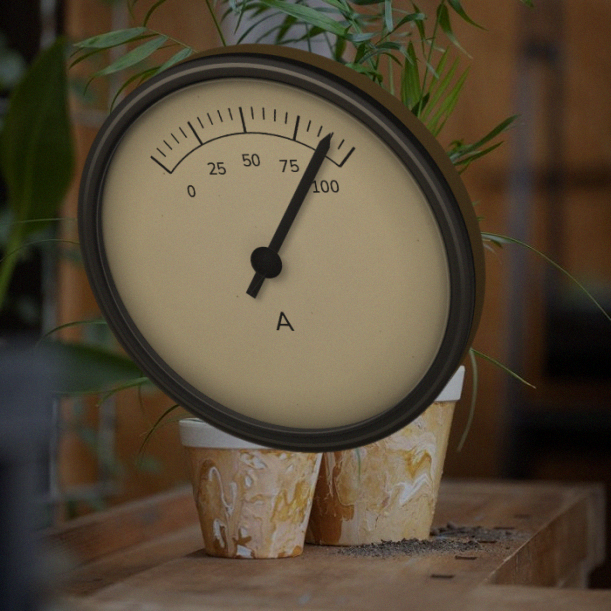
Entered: 90 A
